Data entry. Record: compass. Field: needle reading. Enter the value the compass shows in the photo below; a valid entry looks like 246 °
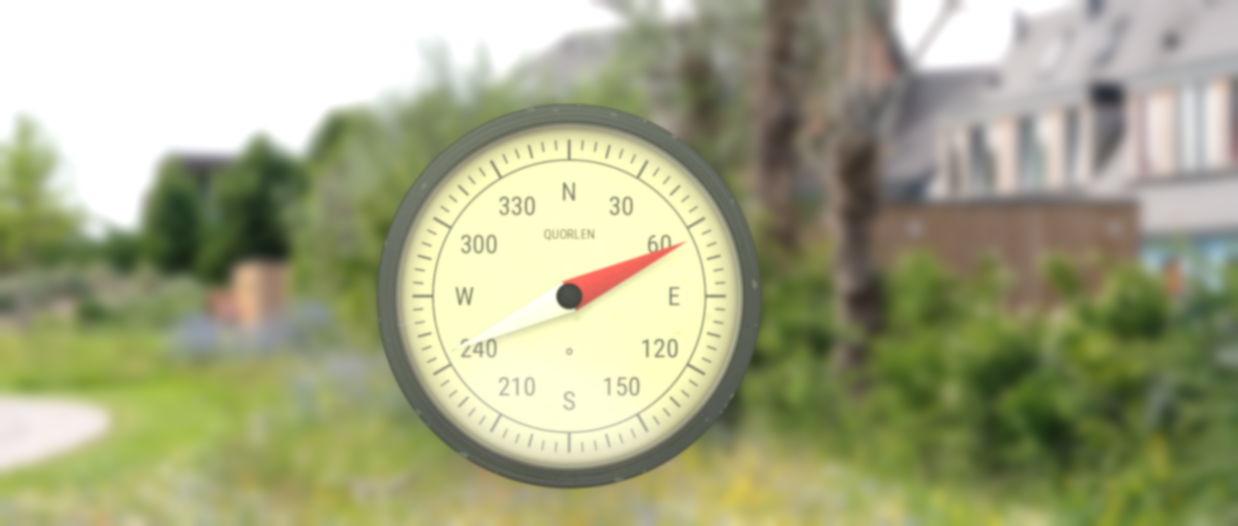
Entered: 65 °
